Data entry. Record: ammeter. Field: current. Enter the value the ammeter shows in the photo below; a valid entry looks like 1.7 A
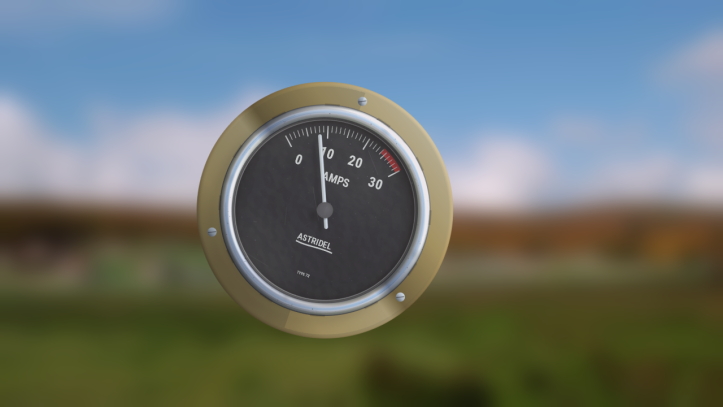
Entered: 8 A
